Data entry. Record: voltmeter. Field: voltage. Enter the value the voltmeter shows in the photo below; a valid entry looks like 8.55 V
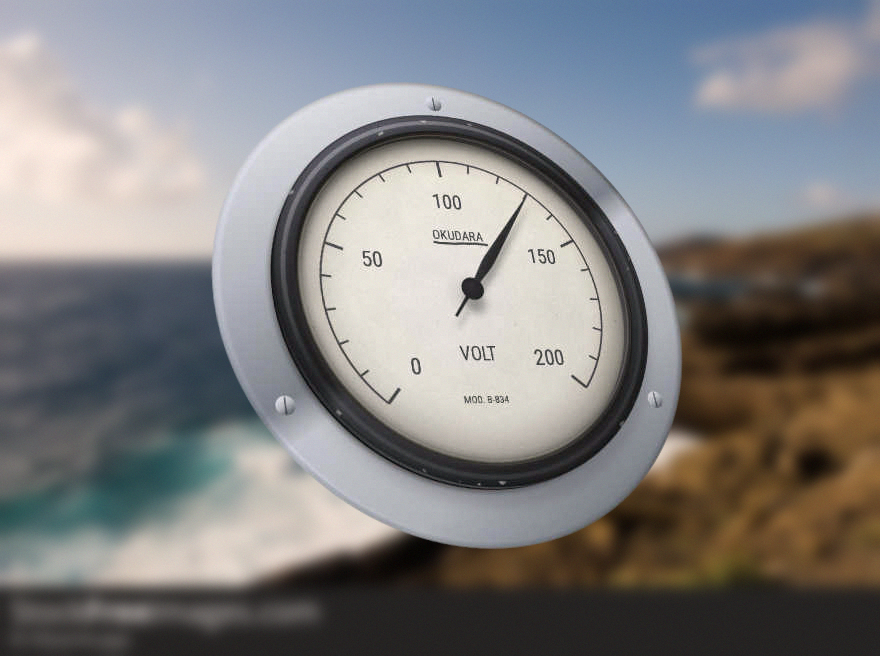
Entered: 130 V
